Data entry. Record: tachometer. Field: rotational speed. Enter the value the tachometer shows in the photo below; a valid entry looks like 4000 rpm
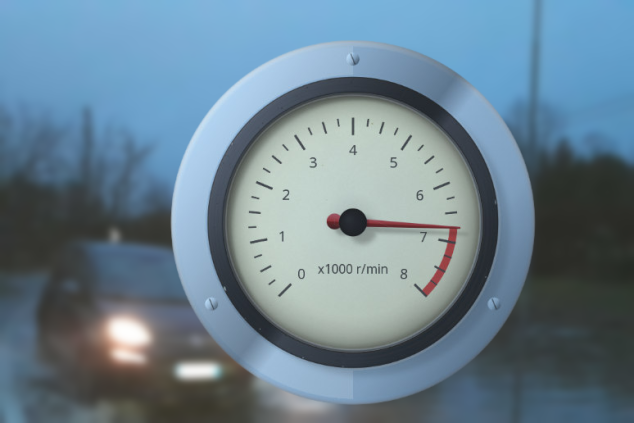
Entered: 6750 rpm
